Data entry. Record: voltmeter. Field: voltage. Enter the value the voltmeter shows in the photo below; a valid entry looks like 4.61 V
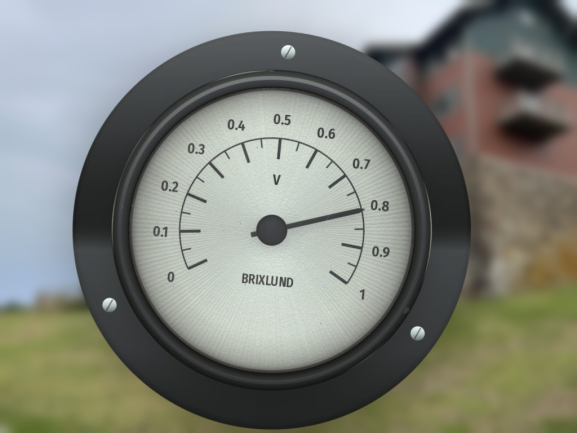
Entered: 0.8 V
